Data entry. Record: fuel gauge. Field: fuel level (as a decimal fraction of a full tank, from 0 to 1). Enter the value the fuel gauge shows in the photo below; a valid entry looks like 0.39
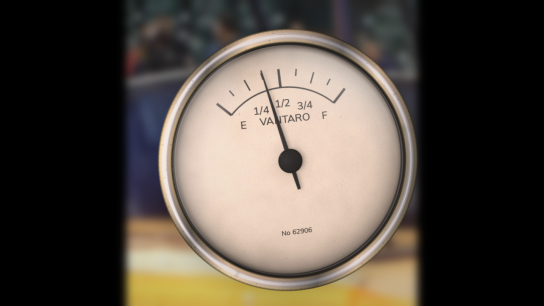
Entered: 0.375
